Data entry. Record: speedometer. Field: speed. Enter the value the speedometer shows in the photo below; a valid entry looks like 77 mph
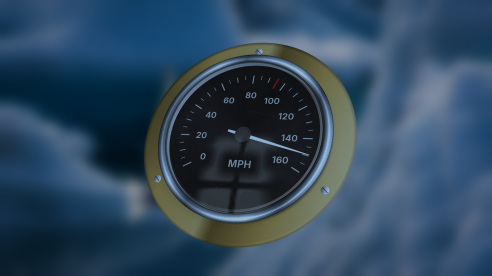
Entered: 150 mph
